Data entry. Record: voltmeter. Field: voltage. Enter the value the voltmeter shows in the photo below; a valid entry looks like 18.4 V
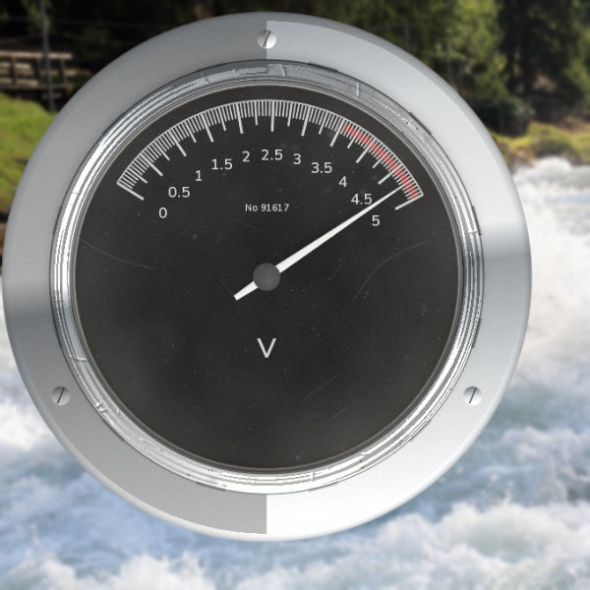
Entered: 4.75 V
